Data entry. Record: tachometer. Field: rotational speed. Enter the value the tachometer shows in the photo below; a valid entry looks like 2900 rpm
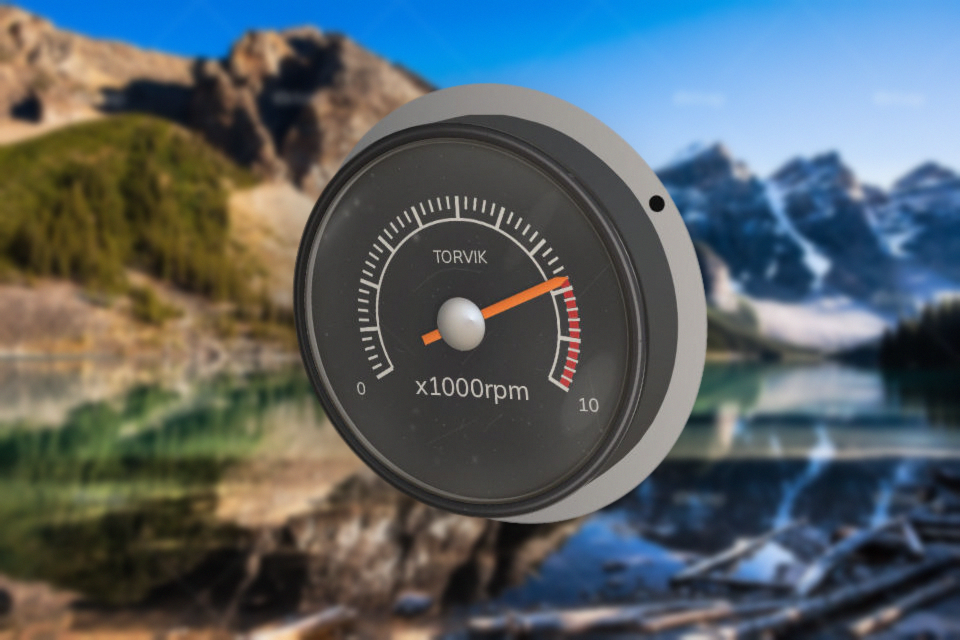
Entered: 7800 rpm
